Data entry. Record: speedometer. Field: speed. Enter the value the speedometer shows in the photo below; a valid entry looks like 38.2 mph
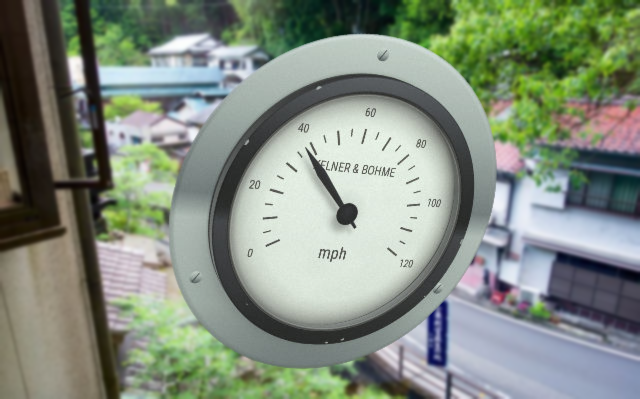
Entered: 37.5 mph
